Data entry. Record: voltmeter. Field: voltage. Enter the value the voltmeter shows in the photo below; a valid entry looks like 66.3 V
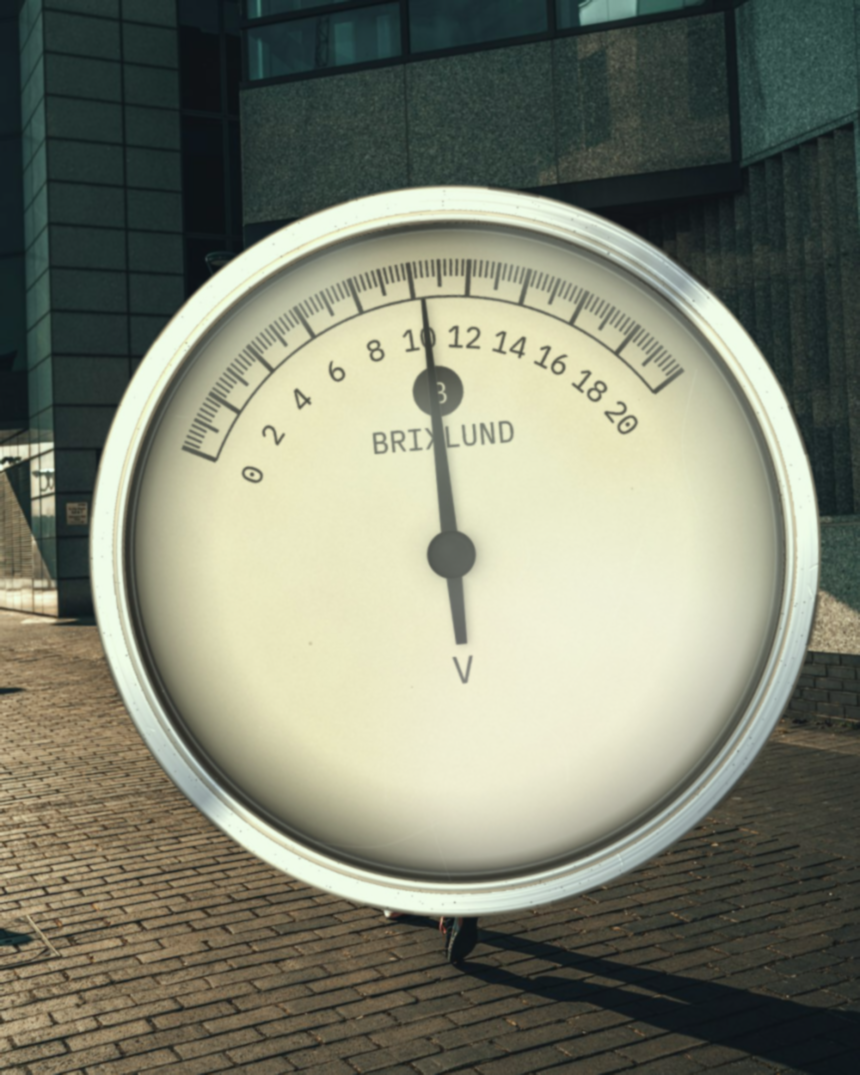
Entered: 10.4 V
